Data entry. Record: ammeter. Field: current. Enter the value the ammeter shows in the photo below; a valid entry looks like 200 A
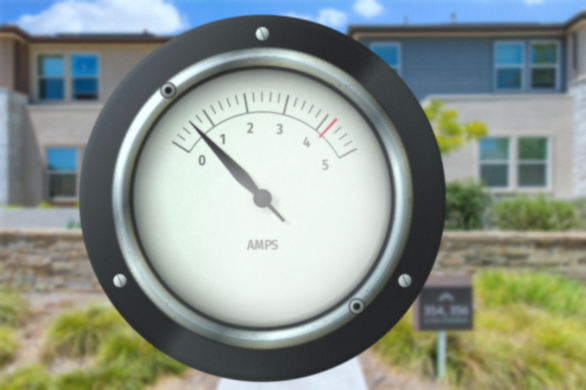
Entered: 0.6 A
